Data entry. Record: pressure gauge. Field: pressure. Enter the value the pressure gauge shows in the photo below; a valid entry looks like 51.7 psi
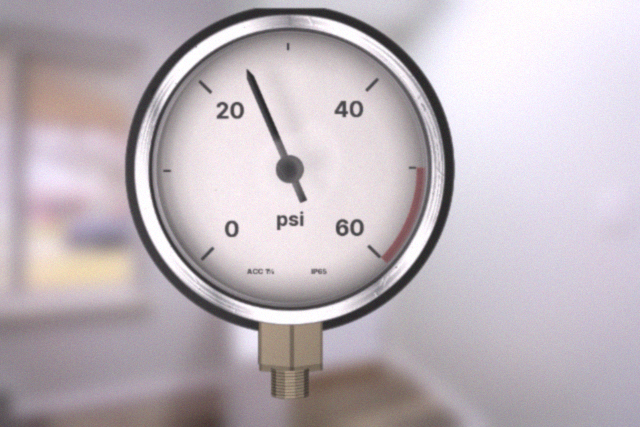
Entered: 25 psi
